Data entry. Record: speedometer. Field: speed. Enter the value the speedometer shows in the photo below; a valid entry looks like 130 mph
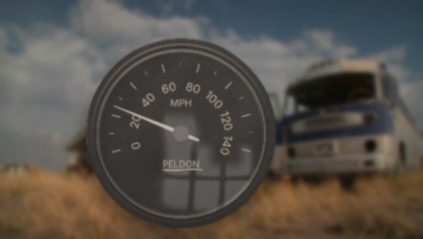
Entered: 25 mph
